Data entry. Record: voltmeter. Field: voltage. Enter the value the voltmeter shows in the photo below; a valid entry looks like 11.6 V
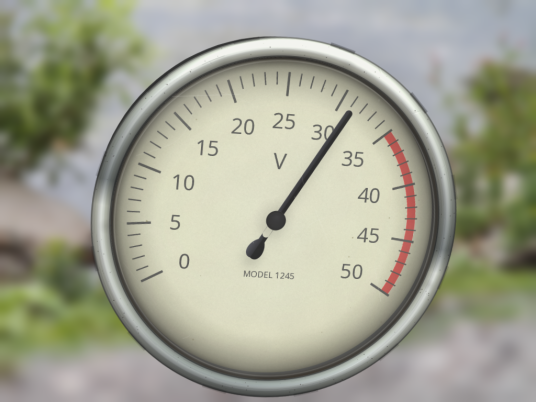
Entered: 31 V
